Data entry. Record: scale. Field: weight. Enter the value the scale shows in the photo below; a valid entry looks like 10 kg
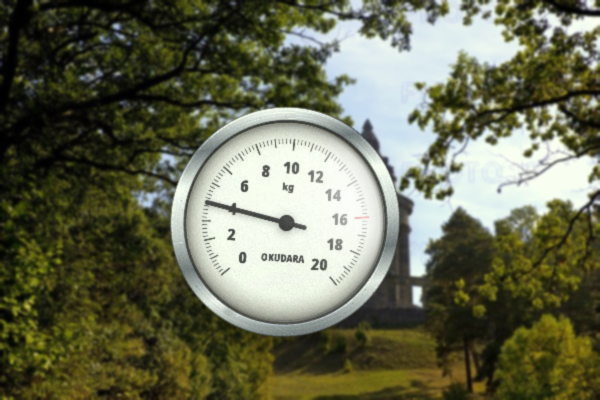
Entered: 4 kg
